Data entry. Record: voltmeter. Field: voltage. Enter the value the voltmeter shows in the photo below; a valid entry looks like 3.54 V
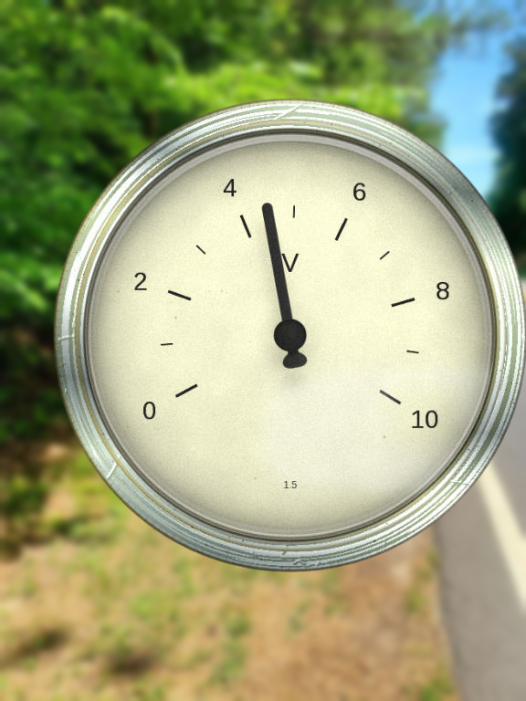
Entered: 4.5 V
